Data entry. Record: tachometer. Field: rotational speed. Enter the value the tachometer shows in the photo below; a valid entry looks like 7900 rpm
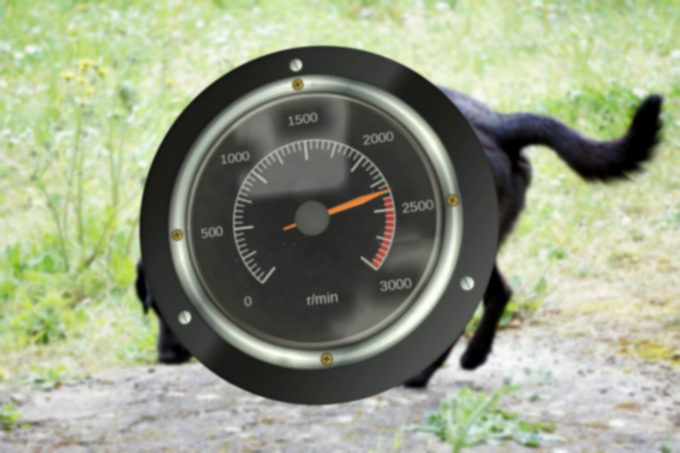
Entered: 2350 rpm
